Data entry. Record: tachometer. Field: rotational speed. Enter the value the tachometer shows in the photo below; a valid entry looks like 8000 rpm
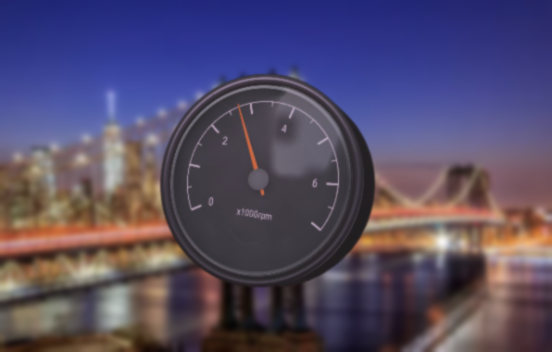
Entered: 2750 rpm
